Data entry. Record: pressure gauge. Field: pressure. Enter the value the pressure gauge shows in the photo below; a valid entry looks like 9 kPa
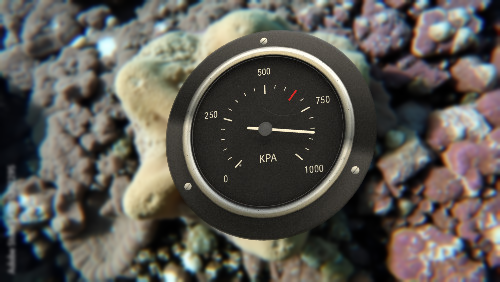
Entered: 875 kPa
